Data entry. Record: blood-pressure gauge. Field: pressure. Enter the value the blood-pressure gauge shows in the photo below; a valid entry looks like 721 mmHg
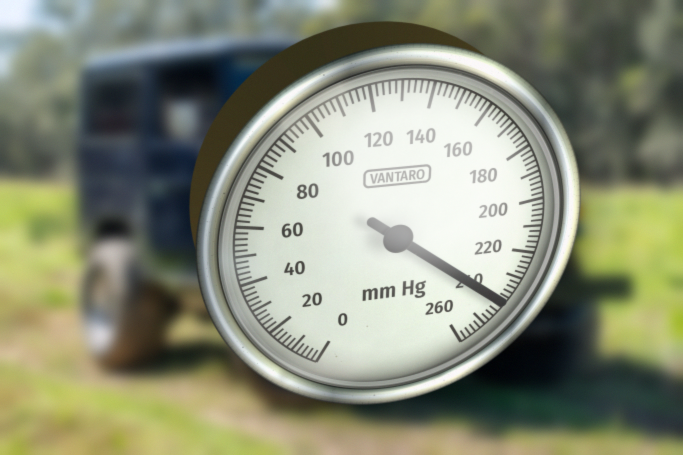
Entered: 240 mmHg
